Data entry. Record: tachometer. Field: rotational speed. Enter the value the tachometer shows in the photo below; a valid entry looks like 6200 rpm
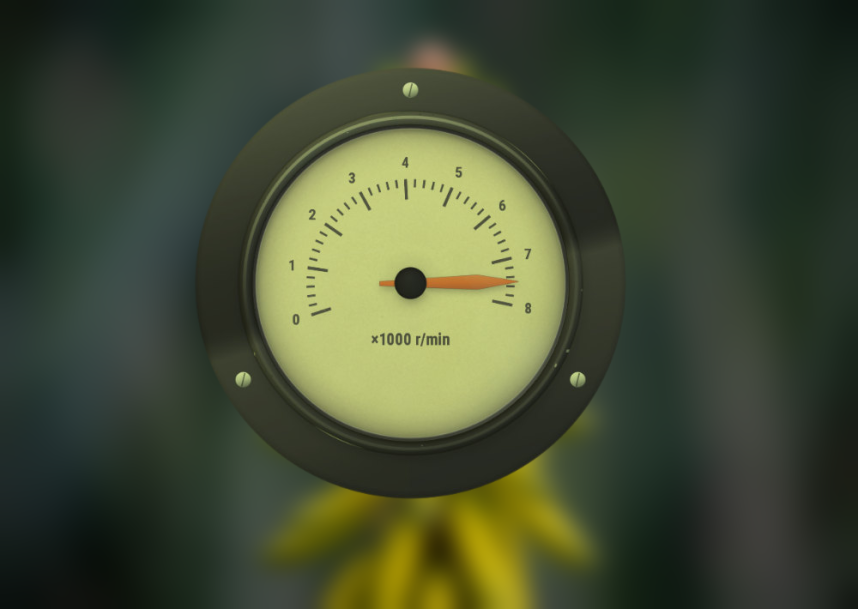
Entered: 7500 rpm
